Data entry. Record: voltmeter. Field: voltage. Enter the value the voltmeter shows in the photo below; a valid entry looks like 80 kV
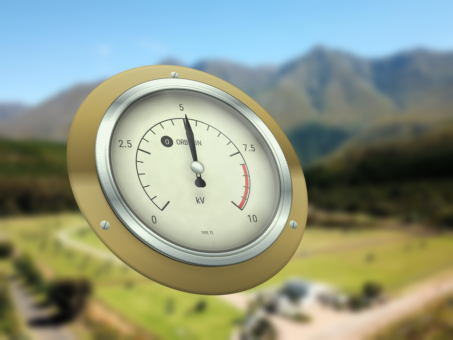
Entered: 5 kV
